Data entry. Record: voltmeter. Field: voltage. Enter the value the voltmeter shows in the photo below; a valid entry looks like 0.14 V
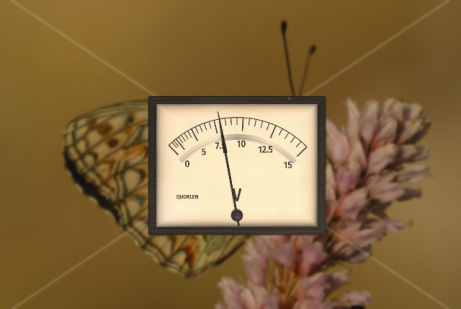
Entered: 8 V
